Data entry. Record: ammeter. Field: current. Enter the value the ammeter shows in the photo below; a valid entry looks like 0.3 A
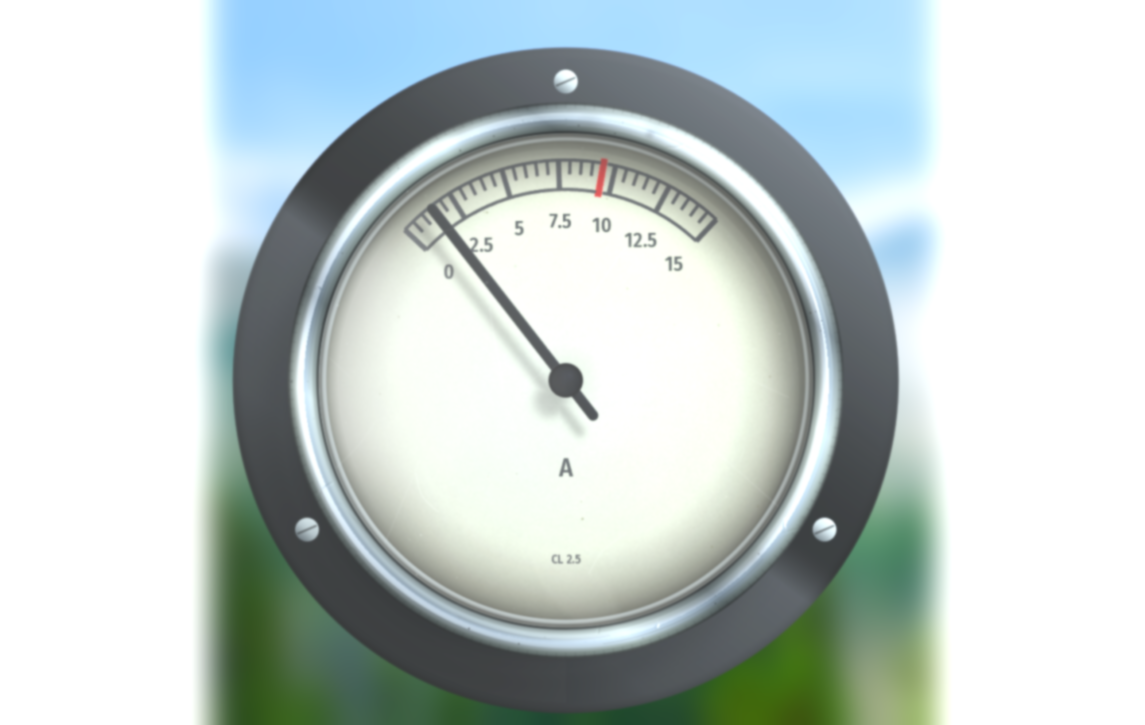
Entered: 1.5 A
